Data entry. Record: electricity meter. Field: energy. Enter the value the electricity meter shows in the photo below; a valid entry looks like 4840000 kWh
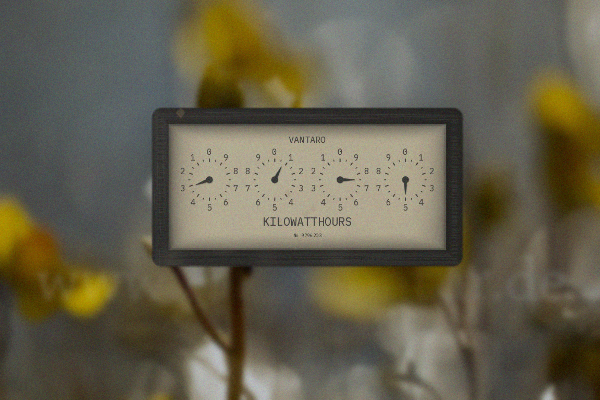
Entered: 3075 kWh
